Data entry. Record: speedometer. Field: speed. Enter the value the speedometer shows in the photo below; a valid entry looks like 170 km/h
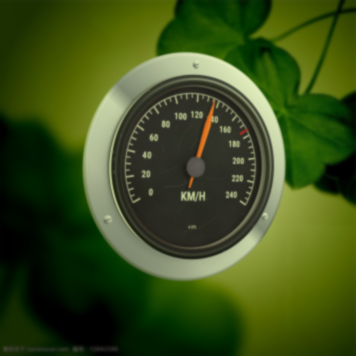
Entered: 135 km/h
